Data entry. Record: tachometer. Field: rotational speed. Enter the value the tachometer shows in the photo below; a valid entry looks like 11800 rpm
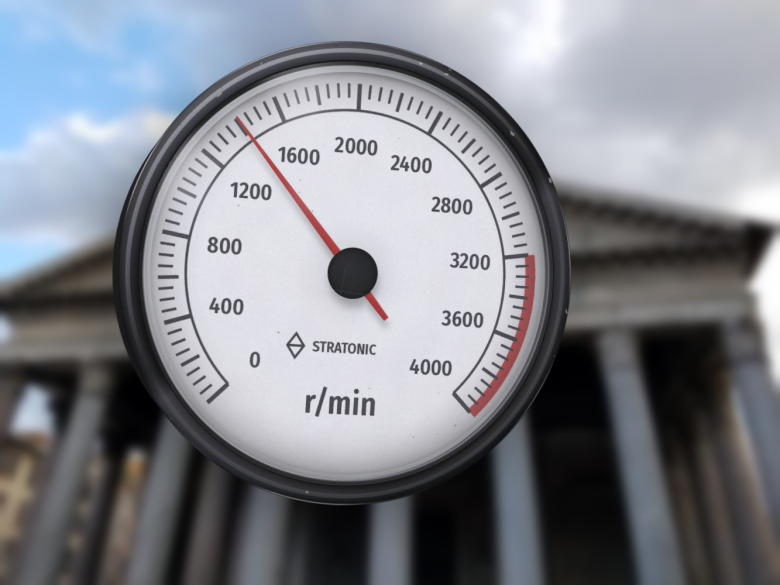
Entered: 1400 rpm
